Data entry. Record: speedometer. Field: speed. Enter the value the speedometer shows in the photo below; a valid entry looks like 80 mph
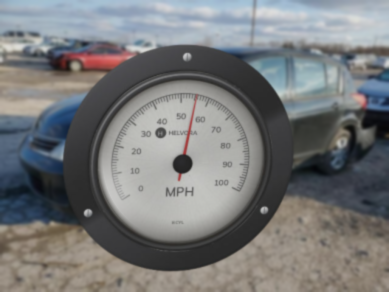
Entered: 55 mph
